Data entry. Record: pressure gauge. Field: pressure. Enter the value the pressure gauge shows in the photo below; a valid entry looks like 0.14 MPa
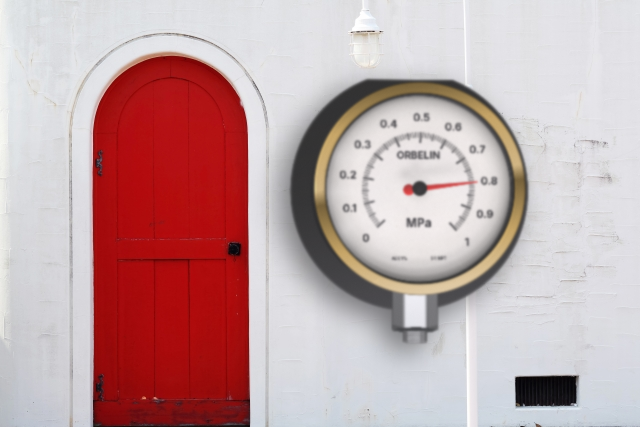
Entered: 0.8 MPa
